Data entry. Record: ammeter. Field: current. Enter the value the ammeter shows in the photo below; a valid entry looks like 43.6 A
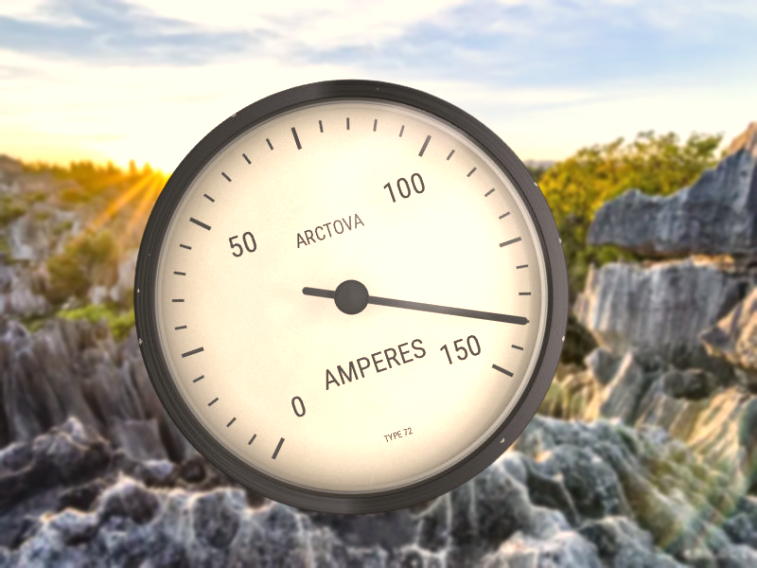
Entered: 140 A
